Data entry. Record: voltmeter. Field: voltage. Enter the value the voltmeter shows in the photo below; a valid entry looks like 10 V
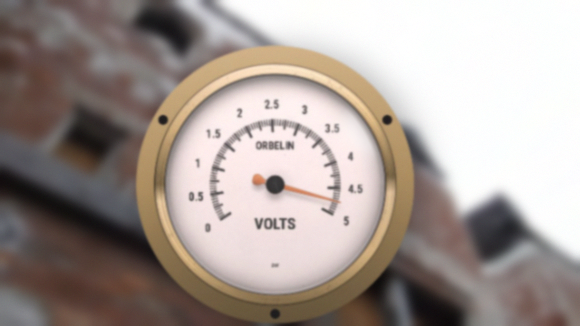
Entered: 4.75 V
